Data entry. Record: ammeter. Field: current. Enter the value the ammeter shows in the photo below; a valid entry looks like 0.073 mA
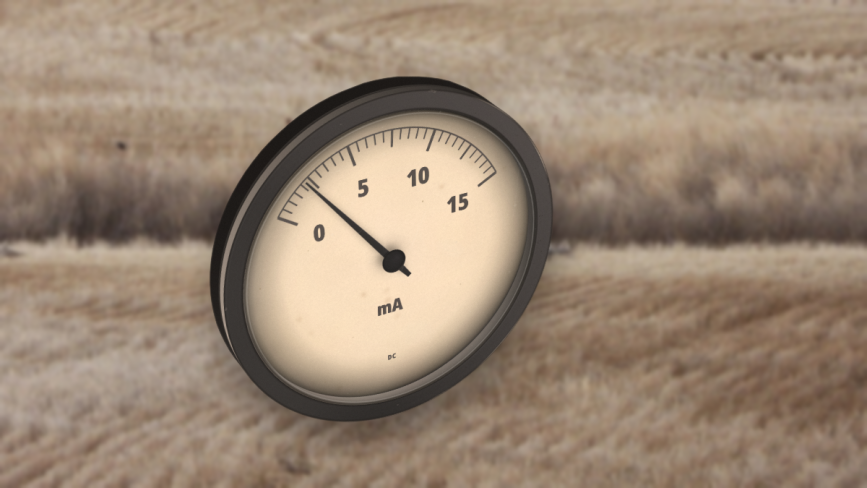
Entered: 2.25 mA
